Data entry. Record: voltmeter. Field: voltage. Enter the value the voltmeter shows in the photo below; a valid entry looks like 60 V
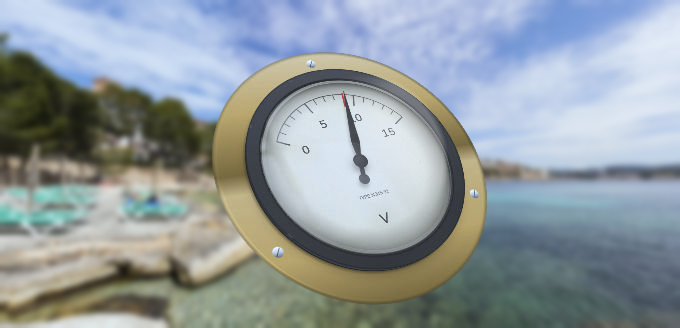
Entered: 9 V
